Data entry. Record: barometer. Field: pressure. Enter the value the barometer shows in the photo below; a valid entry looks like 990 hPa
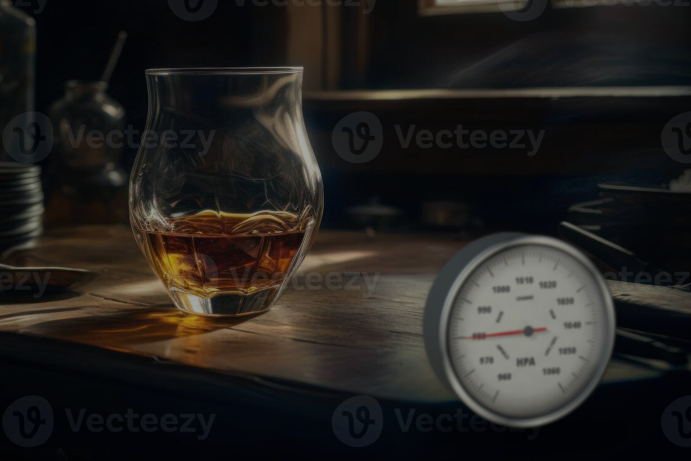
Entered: 980 hPa
